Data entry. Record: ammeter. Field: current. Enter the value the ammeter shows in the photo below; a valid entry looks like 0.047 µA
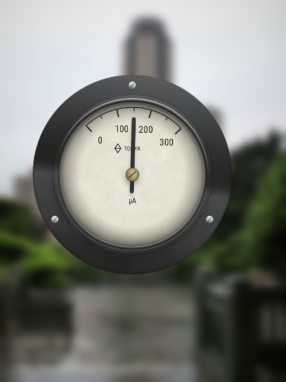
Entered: 150 µA
